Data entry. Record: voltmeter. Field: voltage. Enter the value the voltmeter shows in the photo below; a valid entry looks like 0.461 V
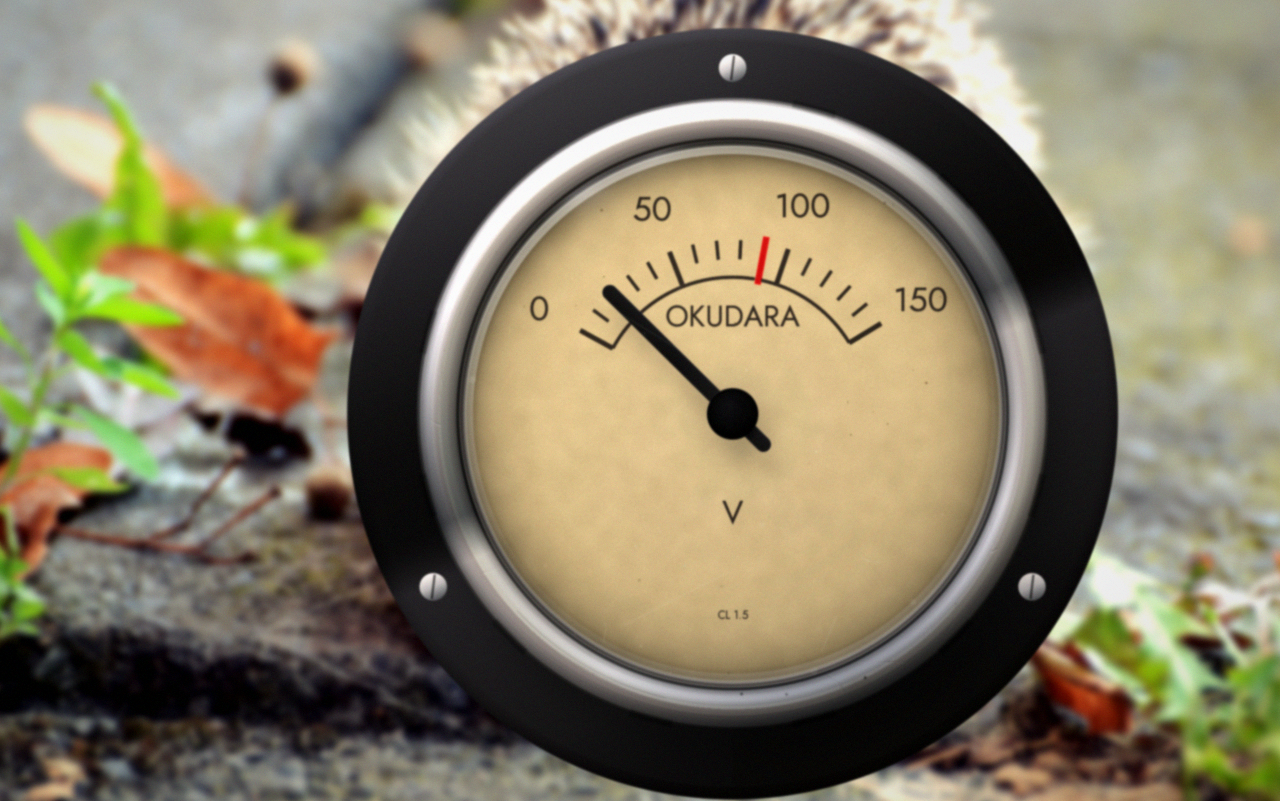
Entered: 20 V
